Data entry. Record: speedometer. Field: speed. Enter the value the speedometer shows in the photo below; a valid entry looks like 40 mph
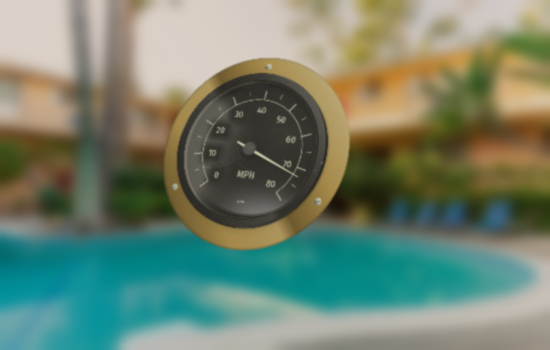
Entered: 72.5 mph
